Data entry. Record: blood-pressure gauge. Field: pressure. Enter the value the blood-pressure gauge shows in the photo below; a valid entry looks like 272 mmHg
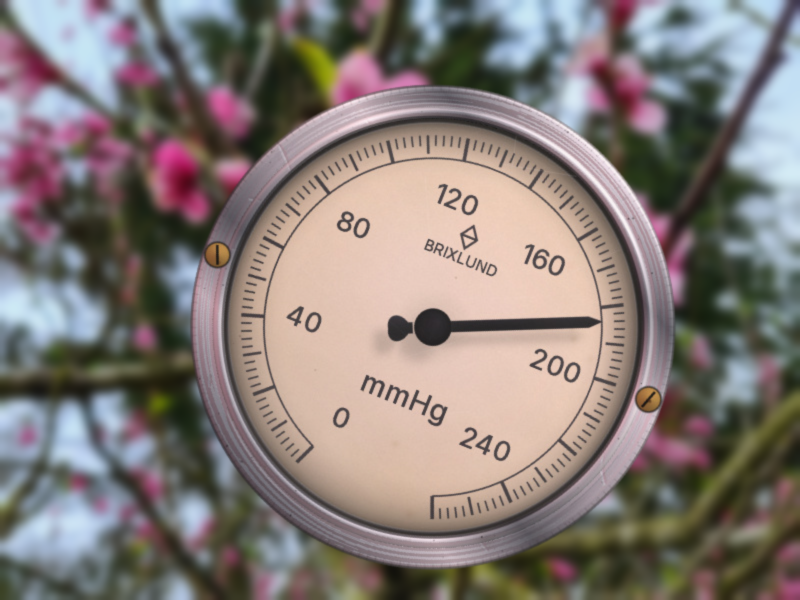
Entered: 184 mmHg
